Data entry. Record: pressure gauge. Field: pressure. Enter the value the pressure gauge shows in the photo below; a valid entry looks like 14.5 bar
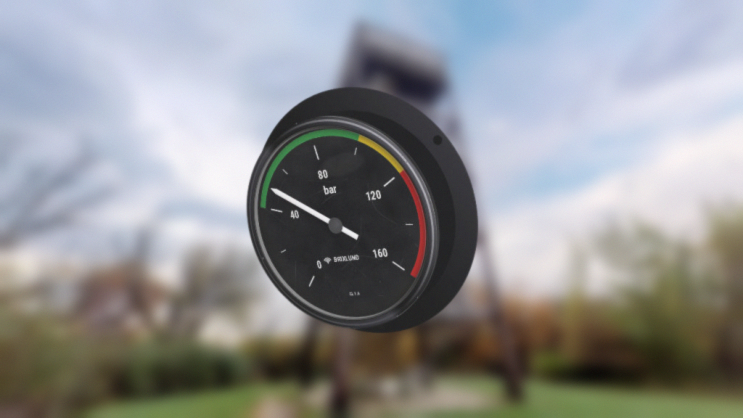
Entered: 50 bar
